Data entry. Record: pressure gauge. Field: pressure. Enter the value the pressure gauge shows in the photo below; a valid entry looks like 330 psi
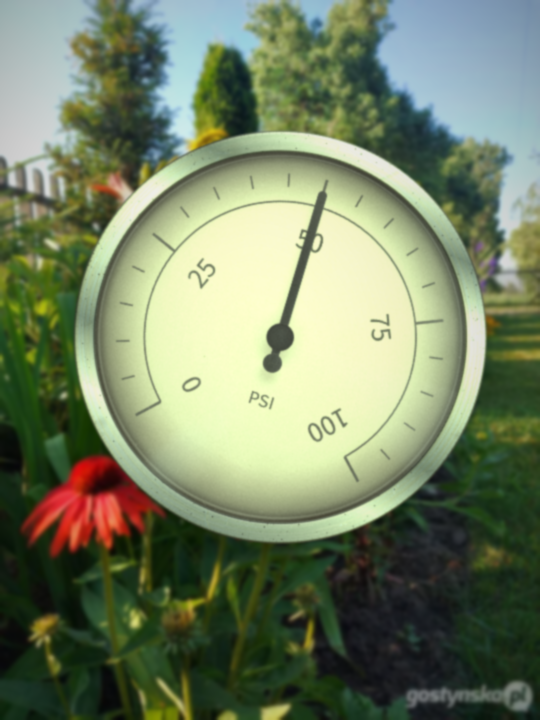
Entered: 50 psi
